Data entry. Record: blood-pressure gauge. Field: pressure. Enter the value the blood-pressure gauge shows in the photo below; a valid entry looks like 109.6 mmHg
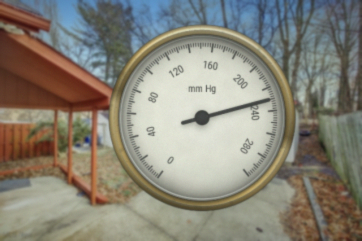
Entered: 230 mmHg
